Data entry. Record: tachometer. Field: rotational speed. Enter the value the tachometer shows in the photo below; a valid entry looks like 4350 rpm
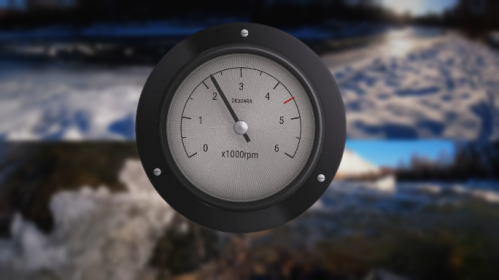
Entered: 2250 rpm
